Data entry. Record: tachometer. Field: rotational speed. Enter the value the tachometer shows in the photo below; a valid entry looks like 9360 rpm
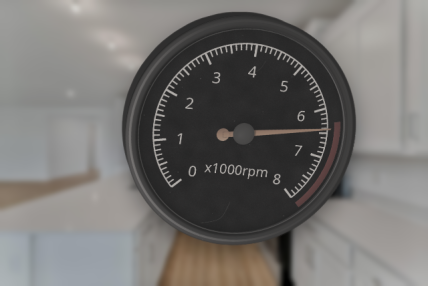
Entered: 6400 rpm
